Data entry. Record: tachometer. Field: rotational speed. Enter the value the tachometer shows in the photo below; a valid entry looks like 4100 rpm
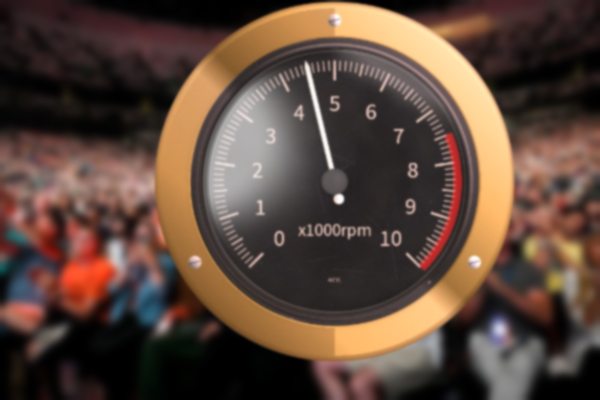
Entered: 4500 rpm
